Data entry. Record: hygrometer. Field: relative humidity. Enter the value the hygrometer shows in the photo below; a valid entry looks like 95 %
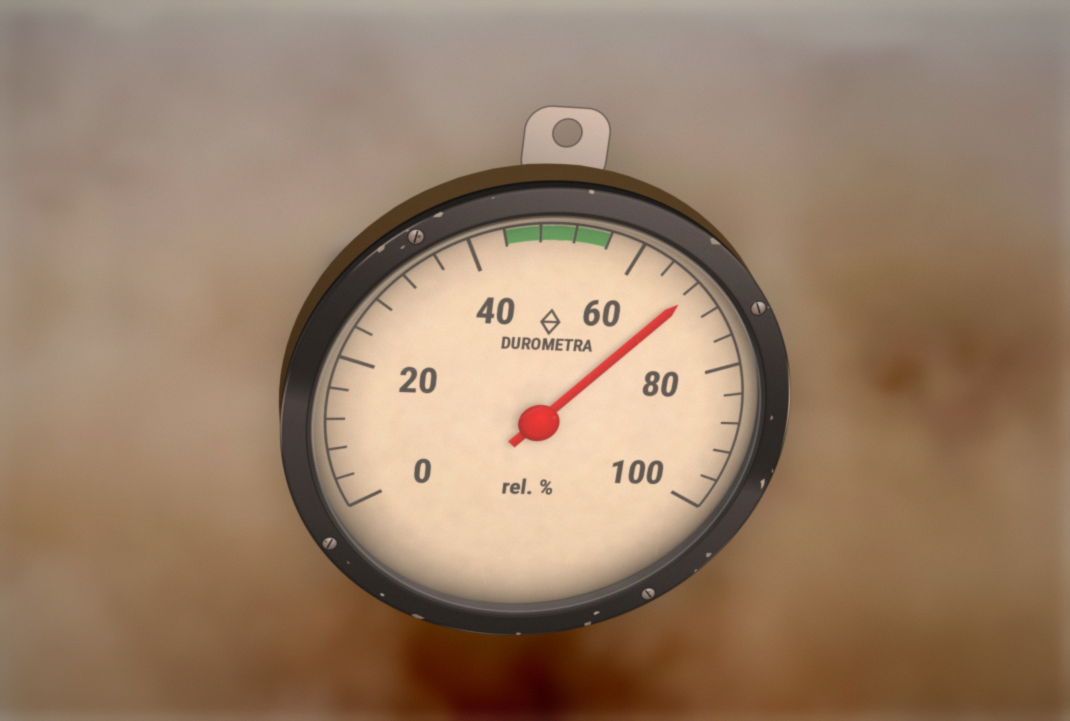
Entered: 68 %
